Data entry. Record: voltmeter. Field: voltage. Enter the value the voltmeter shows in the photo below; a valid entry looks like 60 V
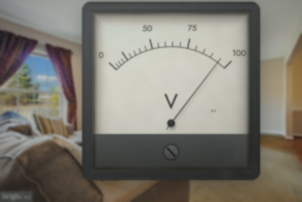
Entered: 95 V
